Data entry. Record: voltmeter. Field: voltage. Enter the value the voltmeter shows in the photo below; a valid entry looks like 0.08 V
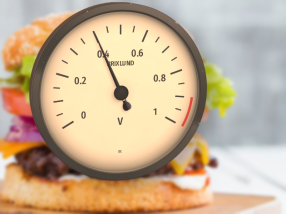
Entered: 0.4 V
